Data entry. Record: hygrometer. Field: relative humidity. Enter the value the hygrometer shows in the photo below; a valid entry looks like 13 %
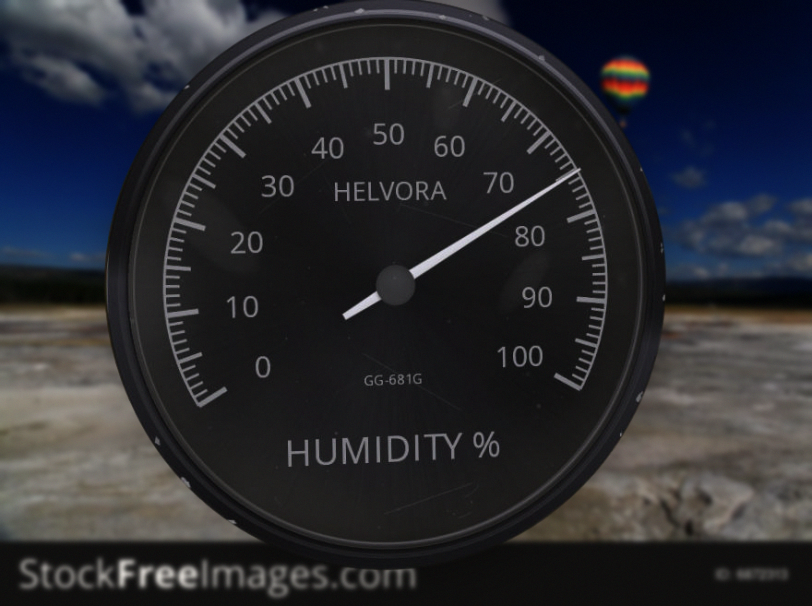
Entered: 75 %
